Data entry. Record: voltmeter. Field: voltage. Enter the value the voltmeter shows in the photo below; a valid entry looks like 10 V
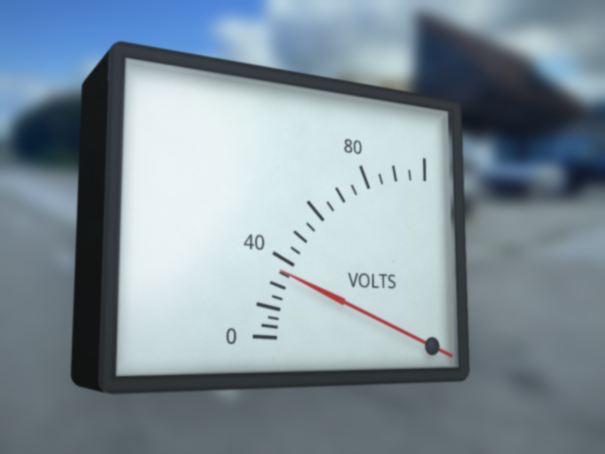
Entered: 35 V
